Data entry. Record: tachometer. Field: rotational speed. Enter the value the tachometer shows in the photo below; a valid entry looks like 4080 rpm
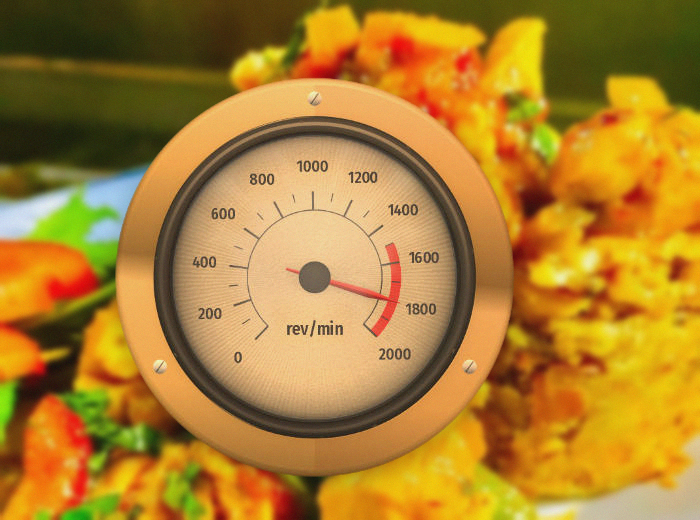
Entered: 1800 rpm
